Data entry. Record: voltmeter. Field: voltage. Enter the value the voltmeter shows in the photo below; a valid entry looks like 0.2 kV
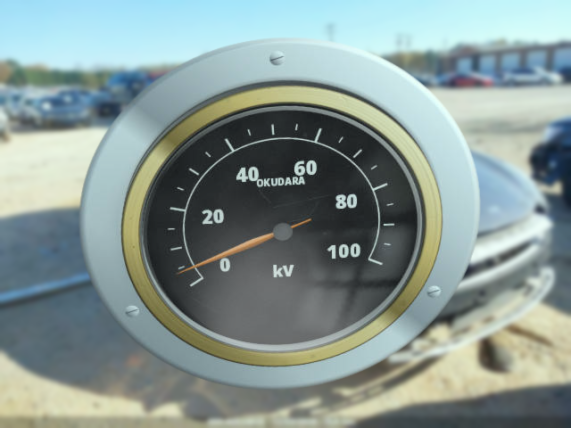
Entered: 5 kV
